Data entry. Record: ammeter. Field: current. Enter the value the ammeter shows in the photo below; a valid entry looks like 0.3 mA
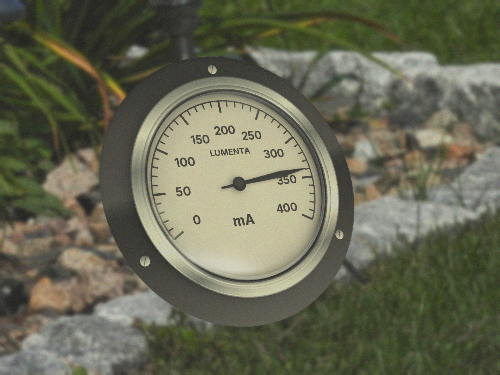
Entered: 340 mA
